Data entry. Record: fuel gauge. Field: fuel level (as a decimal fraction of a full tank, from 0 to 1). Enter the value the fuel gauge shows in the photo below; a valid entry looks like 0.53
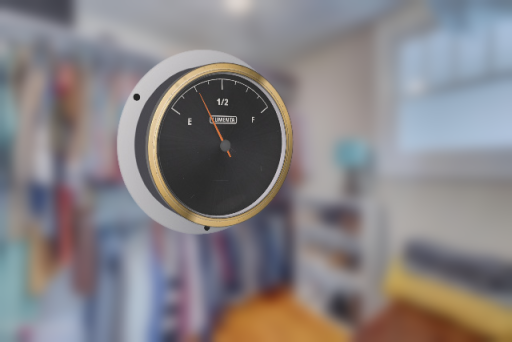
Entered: 0.25
